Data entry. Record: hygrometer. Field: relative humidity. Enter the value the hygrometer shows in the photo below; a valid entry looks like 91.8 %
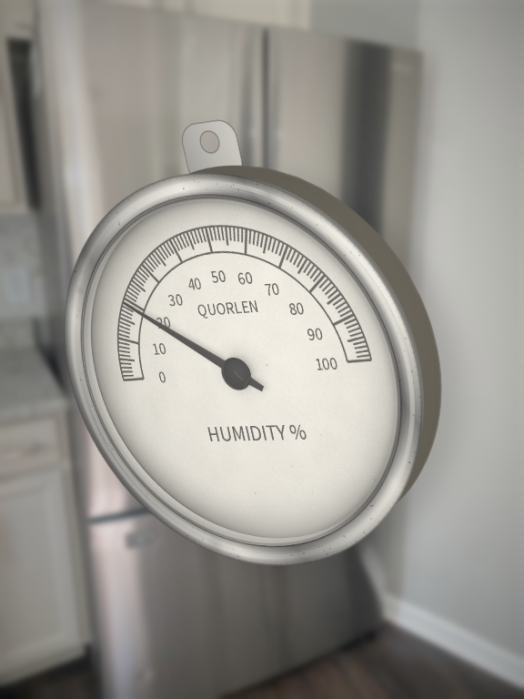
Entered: 20 %
